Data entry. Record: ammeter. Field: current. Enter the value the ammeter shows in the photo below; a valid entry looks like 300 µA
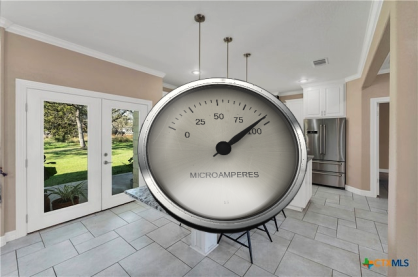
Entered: 95 µA
